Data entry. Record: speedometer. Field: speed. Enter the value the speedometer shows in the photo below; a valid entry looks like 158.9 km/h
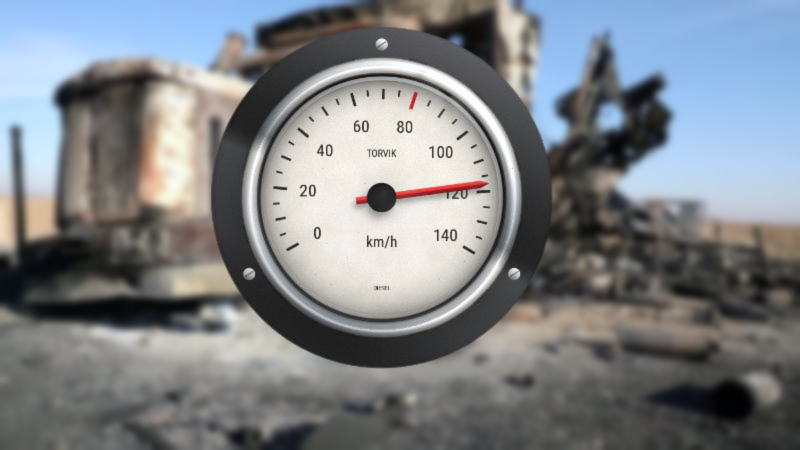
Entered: 117.5 km/h
